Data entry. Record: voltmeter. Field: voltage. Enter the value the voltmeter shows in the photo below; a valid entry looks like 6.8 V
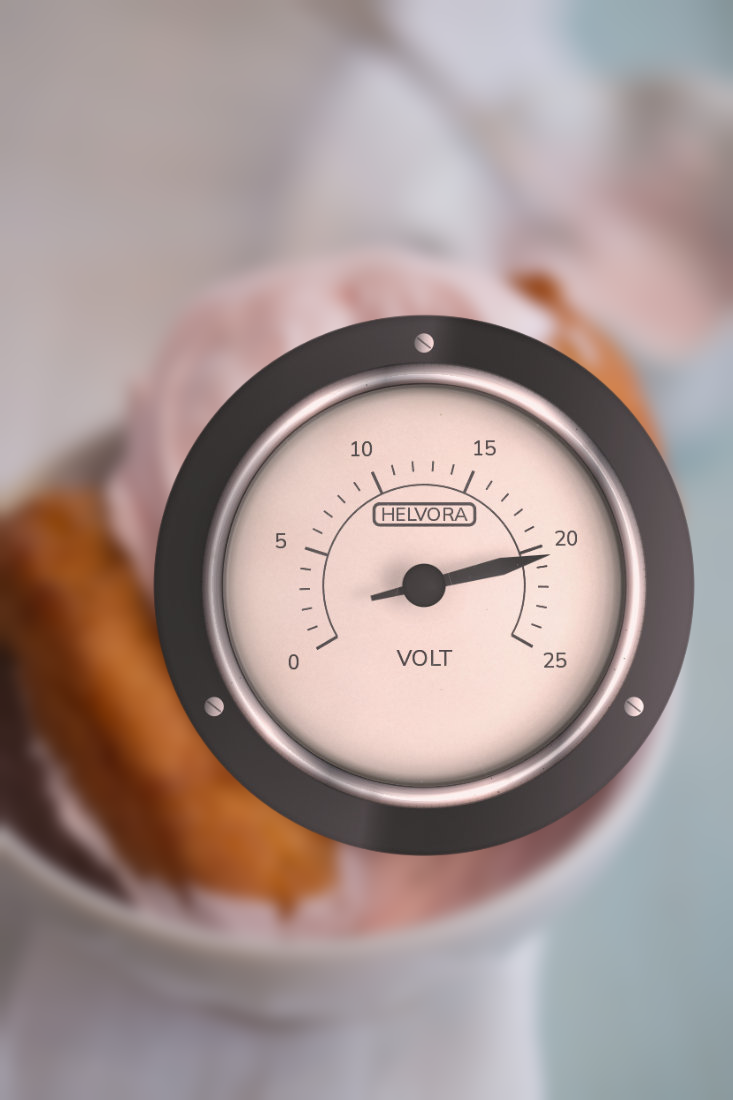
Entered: 20.5 V
